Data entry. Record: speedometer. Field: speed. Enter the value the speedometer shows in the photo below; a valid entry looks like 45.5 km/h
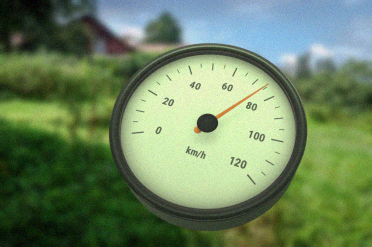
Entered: 75 km/h
